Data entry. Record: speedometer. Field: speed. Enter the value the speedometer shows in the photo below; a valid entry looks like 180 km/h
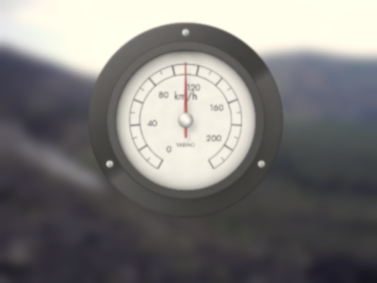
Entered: 110 km/h
